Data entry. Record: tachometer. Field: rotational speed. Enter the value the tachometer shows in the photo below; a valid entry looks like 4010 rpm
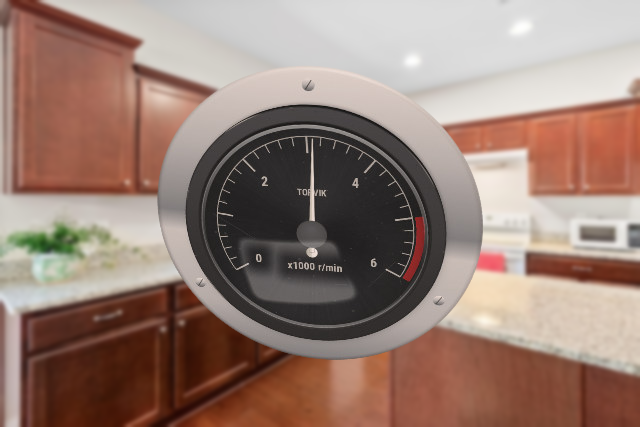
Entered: 3100 rpm
